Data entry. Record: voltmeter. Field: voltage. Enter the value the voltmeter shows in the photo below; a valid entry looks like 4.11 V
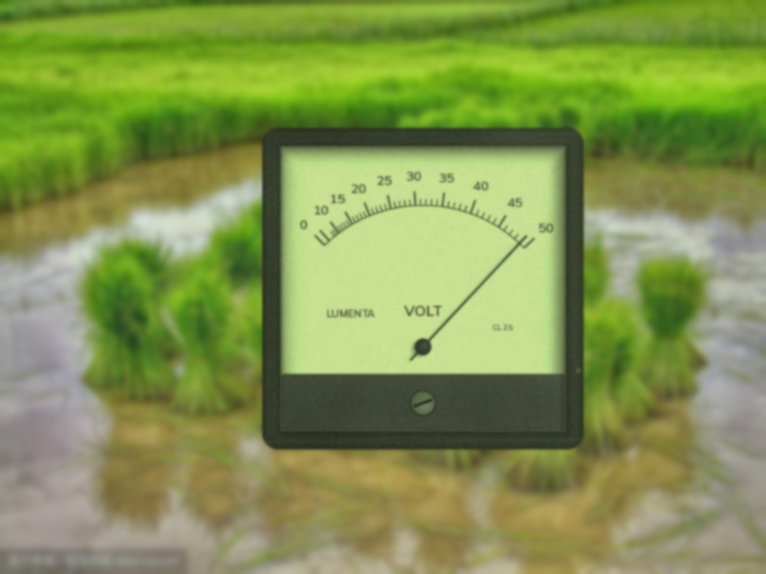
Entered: 49 V
